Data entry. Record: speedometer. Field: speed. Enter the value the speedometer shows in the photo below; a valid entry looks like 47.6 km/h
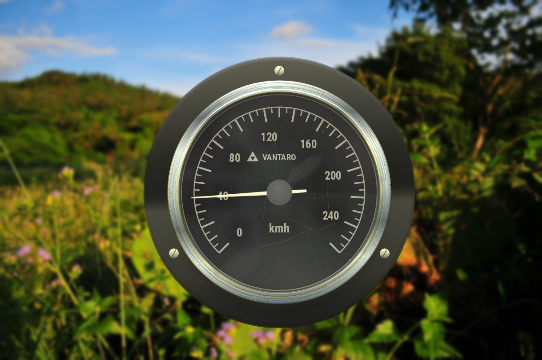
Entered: 40 km/h
